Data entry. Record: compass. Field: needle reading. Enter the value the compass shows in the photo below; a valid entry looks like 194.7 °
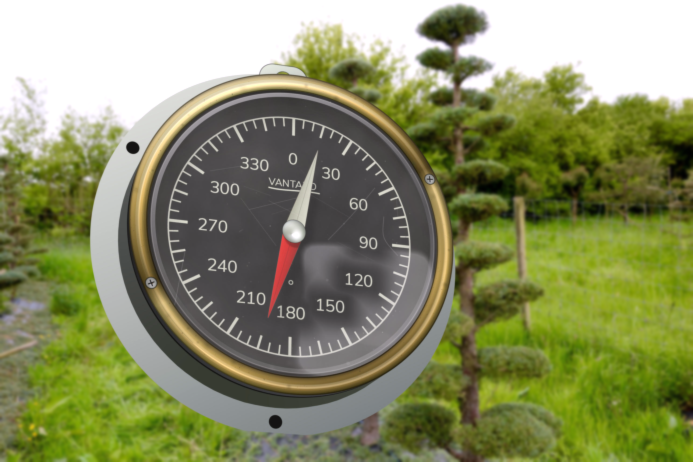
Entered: 195 °
